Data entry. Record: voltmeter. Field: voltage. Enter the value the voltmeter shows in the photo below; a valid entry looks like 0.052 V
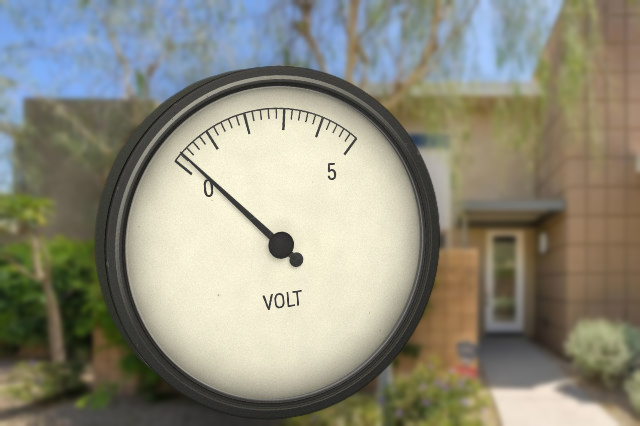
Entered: 0.2 V
